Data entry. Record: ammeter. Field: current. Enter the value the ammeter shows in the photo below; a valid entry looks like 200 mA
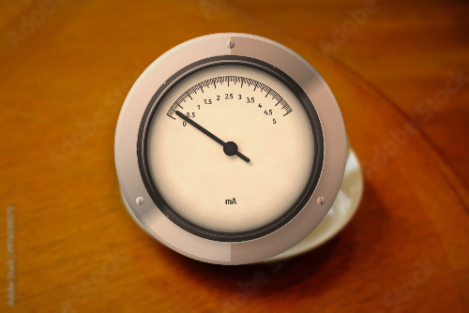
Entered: 0.25 mA
